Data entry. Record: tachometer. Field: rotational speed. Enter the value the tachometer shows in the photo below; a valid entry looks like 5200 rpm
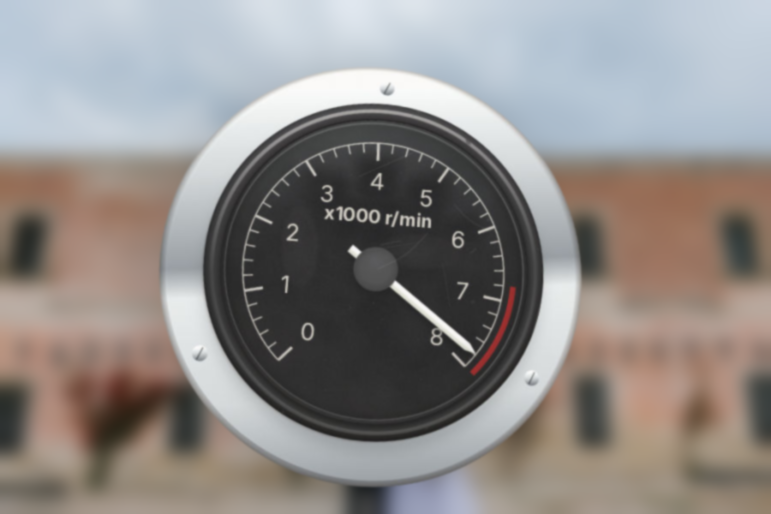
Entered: 7800 rpm
